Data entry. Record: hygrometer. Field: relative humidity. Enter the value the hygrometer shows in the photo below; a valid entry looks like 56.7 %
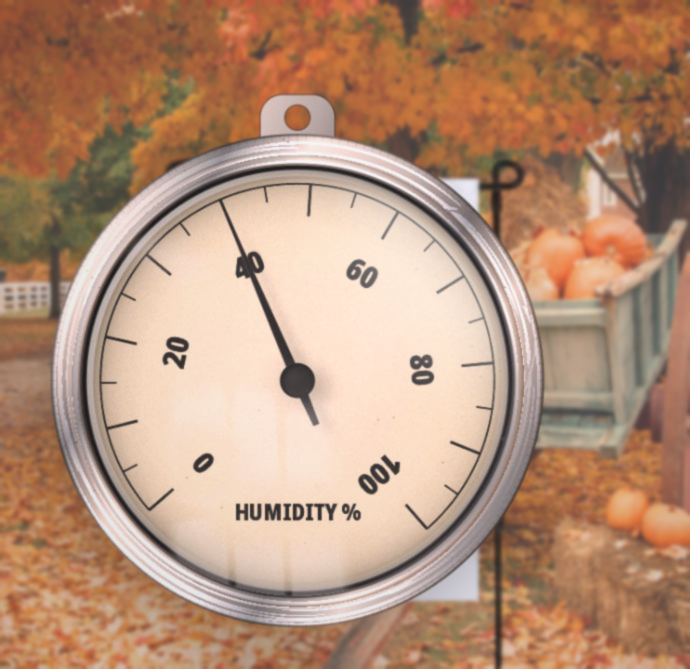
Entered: 40 %
